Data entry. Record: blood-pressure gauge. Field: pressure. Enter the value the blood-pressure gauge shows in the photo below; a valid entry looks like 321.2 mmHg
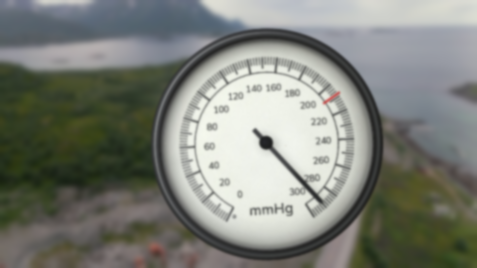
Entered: 290 mmHg
